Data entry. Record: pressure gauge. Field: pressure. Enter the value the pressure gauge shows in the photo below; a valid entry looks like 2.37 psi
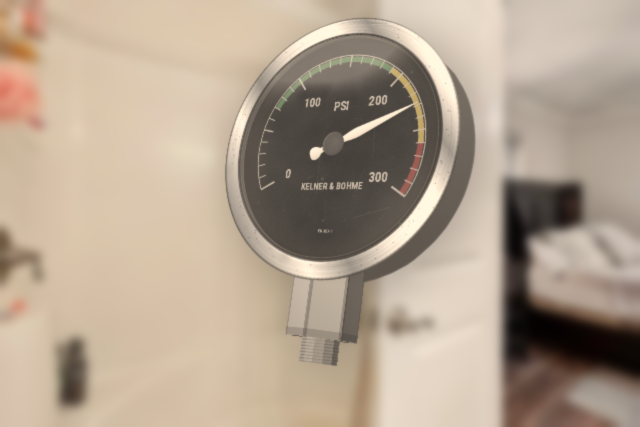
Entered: 230 psi
